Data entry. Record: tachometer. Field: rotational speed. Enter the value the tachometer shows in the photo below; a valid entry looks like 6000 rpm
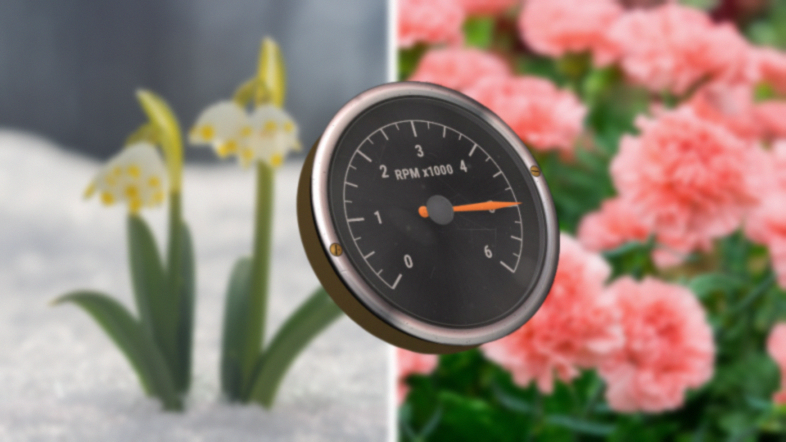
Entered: 5000 rpm
